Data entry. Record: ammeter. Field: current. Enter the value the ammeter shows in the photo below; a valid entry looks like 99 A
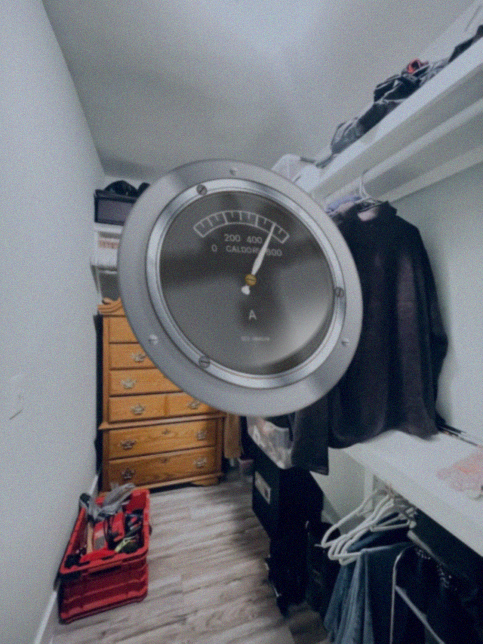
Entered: 500 A
